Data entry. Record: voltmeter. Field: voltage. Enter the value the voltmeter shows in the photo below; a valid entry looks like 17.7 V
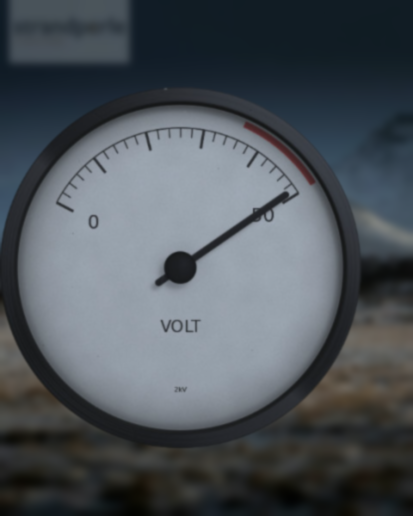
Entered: 49 V
